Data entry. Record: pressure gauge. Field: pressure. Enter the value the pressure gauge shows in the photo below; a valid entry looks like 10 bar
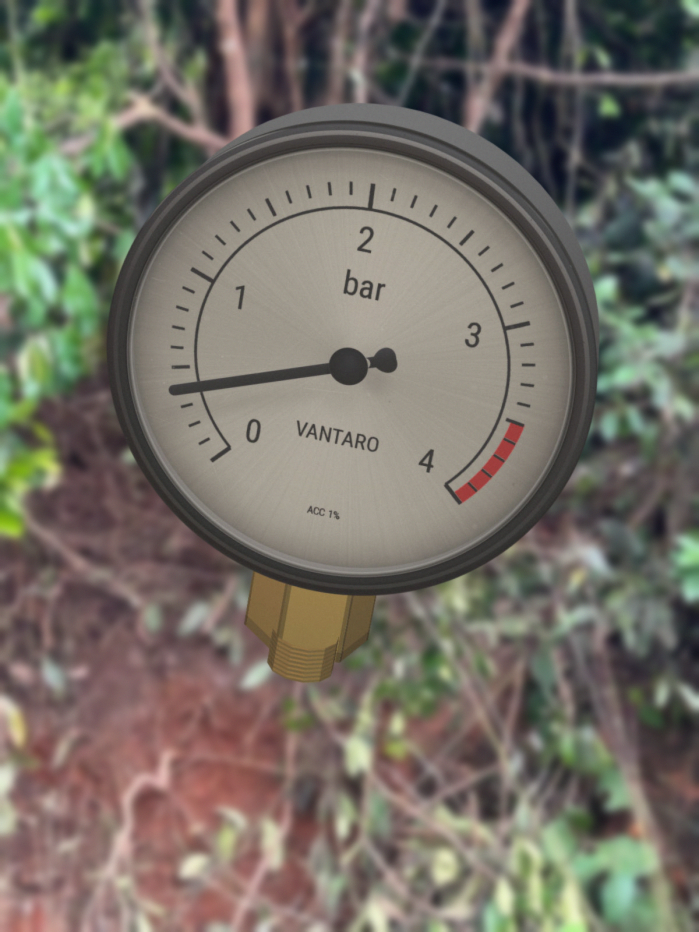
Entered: 0.4 bar
